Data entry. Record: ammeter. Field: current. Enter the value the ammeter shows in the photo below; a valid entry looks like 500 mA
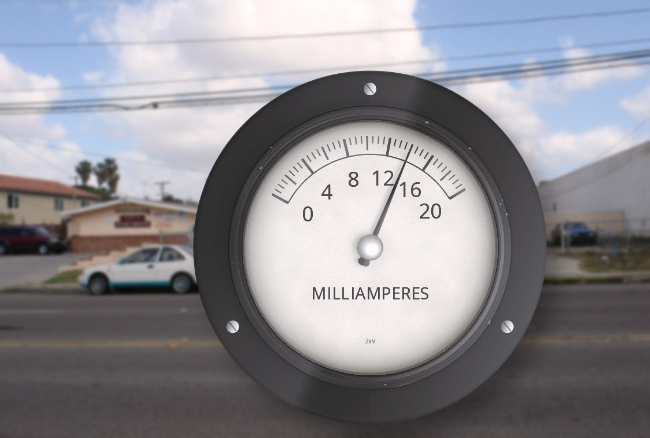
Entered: 14 mA
